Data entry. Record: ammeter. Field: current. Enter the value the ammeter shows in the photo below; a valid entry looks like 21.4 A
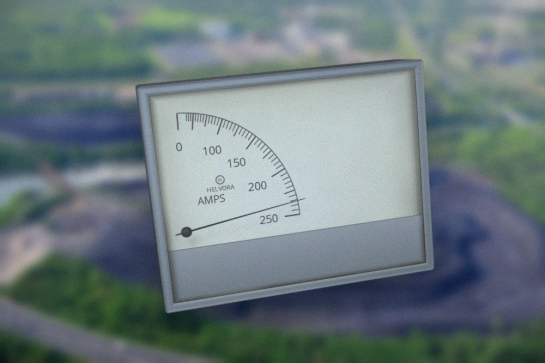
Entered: 235 A
